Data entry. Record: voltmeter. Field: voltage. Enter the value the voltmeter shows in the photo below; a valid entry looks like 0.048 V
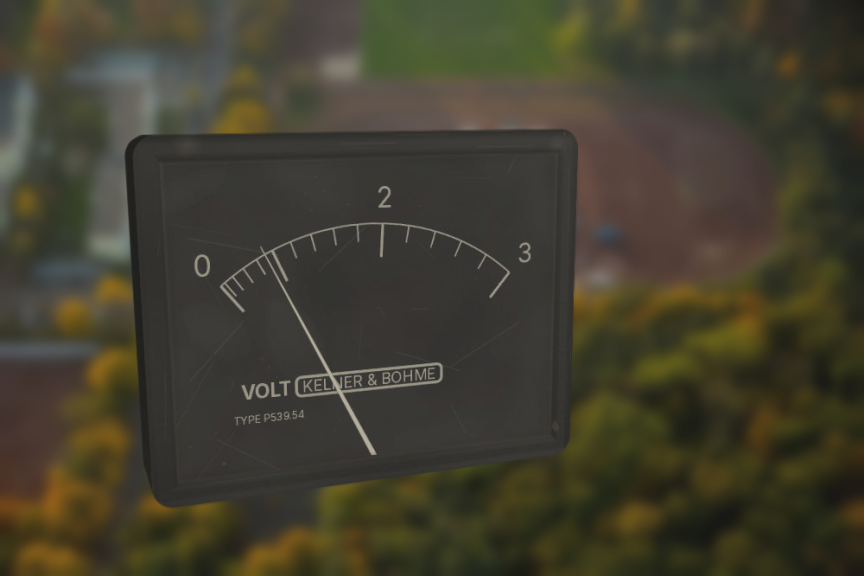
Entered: 0.9 V
